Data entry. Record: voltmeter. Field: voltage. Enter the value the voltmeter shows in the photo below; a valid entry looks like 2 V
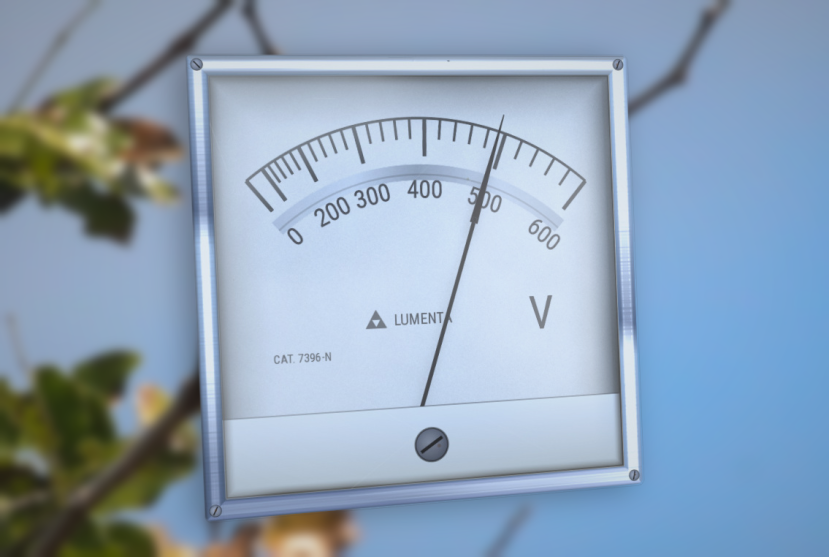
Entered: 490 V
